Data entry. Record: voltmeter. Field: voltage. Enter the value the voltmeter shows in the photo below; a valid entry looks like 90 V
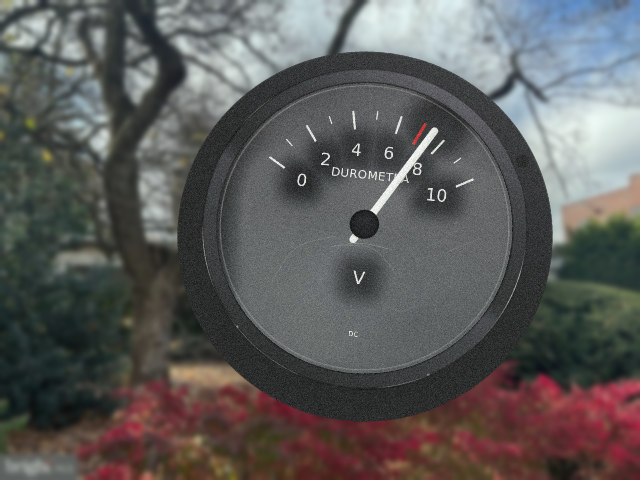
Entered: 7.5 V
